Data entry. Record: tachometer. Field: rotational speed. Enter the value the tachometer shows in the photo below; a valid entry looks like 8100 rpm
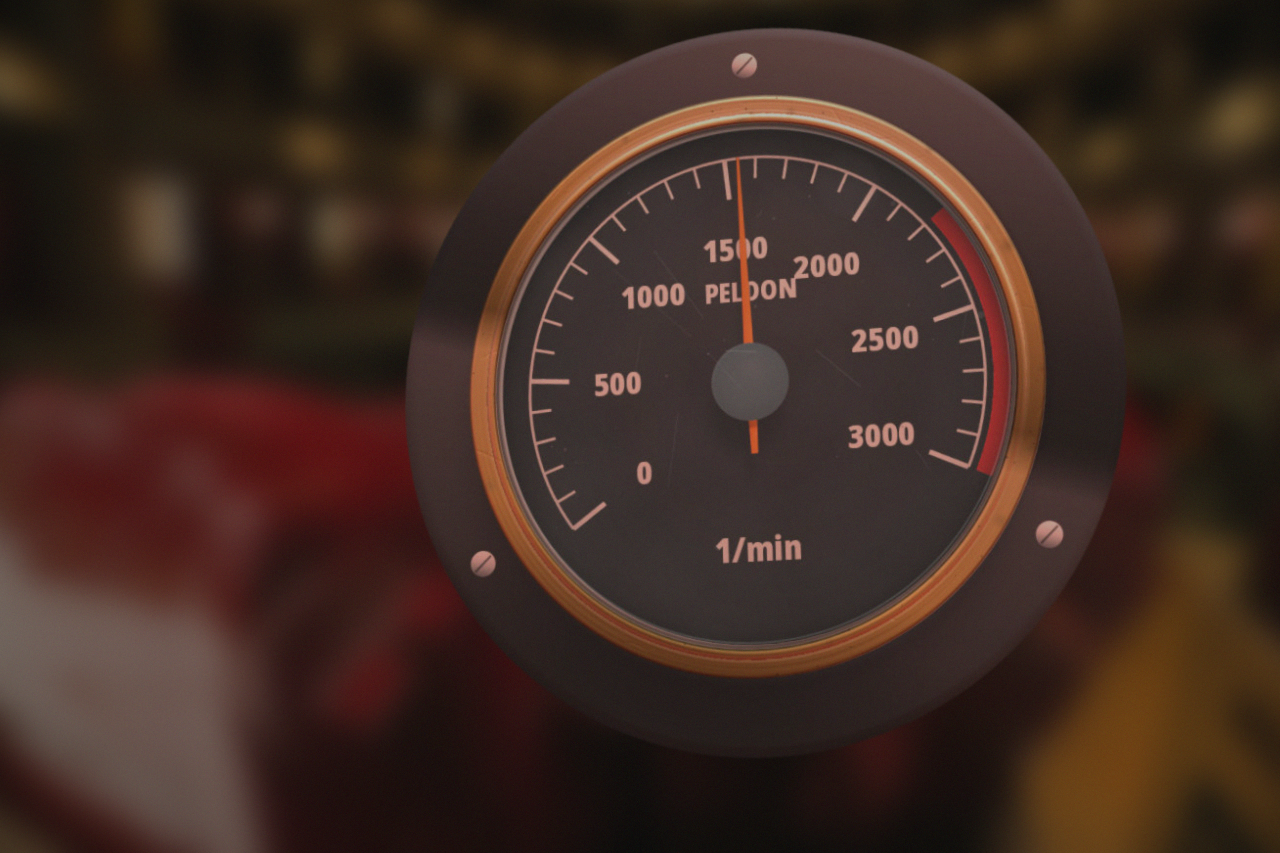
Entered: 1550 rpm
